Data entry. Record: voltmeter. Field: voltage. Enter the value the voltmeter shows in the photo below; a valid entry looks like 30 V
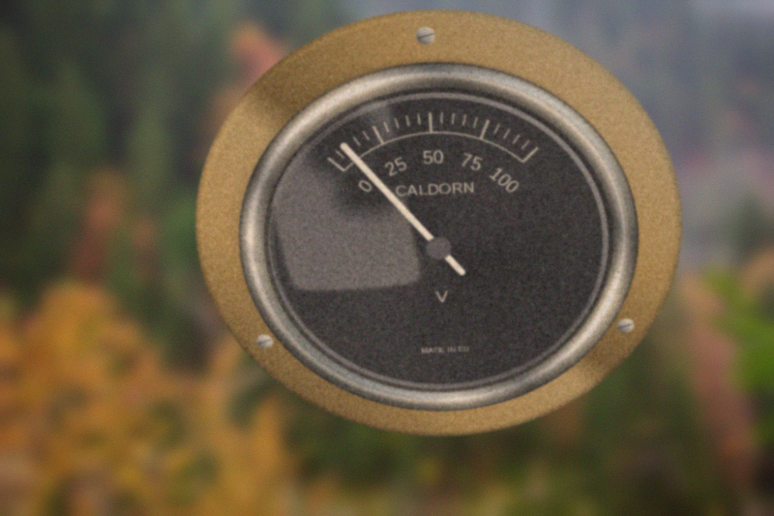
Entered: 10 V
